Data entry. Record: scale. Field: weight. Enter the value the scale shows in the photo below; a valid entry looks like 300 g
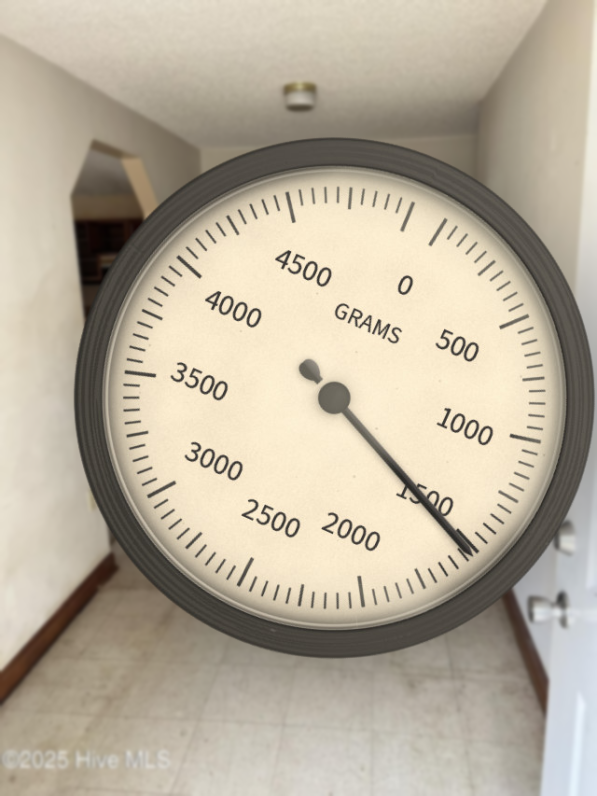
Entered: 1525 g
